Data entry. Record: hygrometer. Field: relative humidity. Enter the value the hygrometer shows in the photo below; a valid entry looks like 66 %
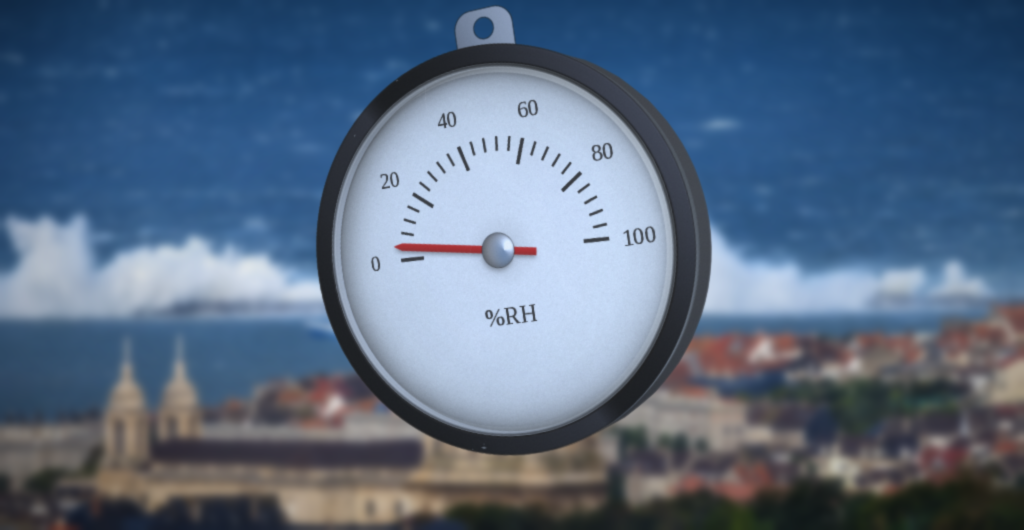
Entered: 4 %
